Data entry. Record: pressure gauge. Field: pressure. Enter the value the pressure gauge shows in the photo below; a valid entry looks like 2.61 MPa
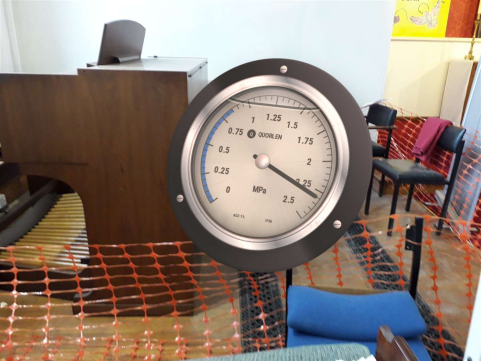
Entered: 2.3 MPa
